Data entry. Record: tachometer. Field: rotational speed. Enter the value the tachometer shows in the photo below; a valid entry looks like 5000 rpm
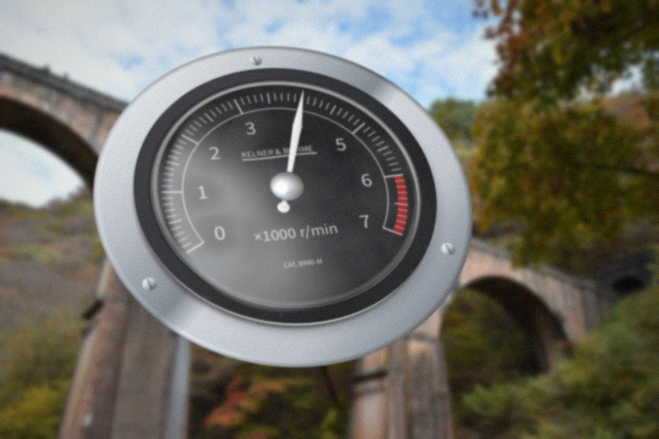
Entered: 4000 rpm
